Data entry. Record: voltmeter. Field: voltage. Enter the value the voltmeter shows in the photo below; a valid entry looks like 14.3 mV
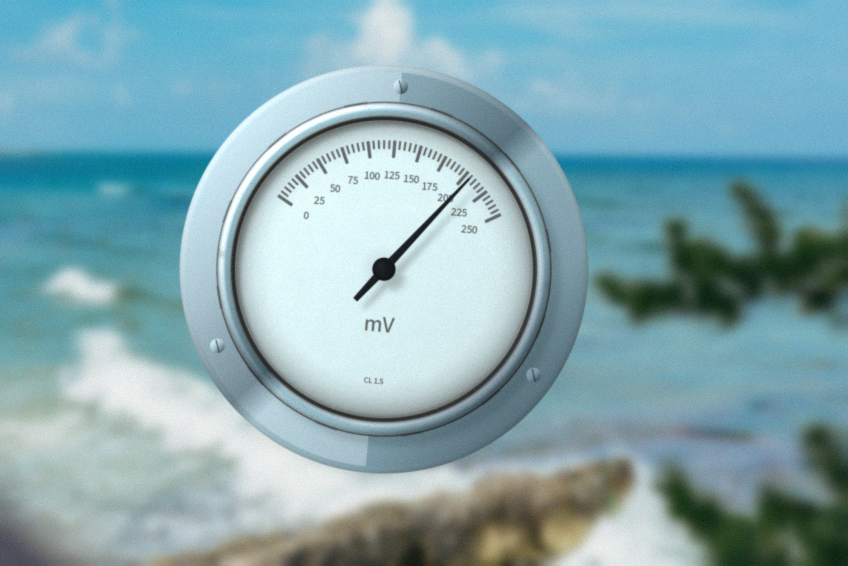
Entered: 205 mV
